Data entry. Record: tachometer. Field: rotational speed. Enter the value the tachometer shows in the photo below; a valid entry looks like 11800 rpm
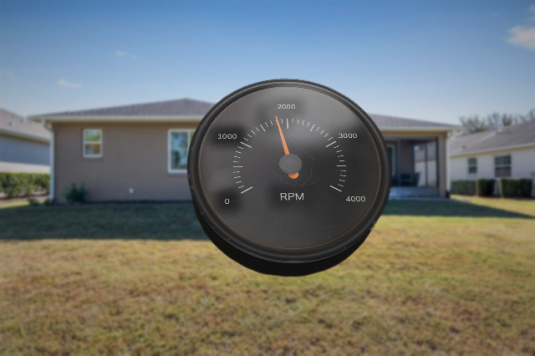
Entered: 1800 rpm
